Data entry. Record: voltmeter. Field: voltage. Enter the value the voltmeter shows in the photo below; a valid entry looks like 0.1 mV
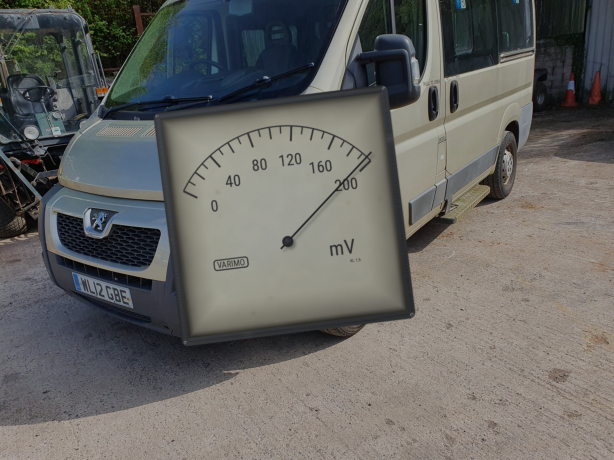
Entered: 195 mV
